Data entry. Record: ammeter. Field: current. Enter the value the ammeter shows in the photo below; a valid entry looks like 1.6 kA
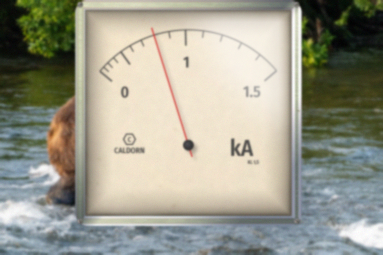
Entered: 0.8 kA
